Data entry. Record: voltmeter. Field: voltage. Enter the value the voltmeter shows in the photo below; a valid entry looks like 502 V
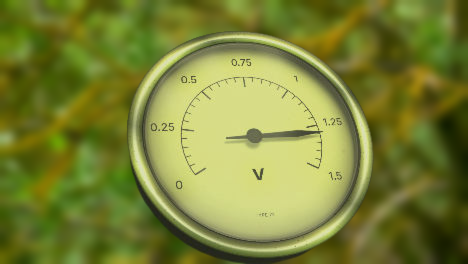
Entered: 1.3 V
